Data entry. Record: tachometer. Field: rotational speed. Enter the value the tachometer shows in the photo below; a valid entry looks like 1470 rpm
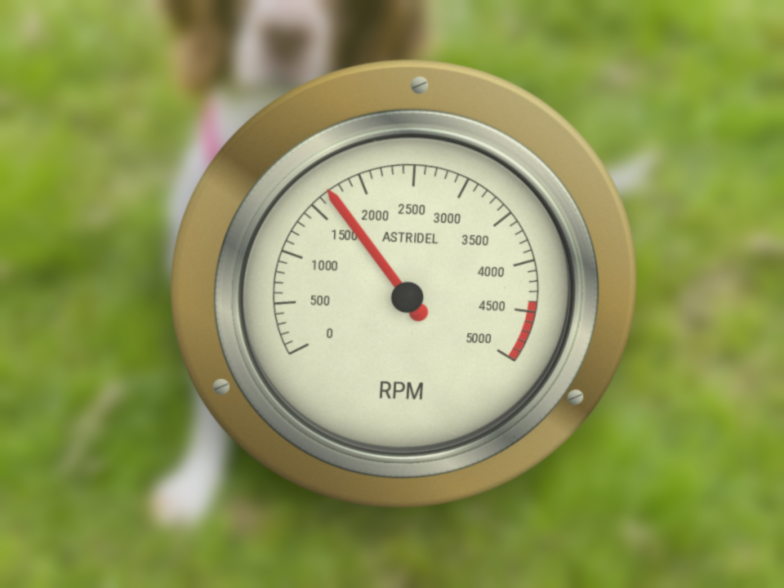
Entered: 1700 rpm
